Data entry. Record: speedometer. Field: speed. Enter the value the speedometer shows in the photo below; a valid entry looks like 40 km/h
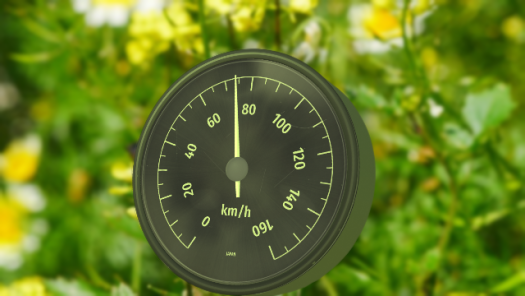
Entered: 75 km/h
